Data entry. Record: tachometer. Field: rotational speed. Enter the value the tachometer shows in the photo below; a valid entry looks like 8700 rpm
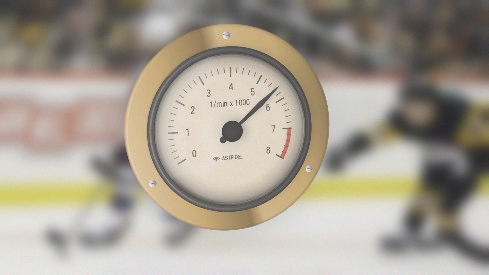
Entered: 5600 rpm
